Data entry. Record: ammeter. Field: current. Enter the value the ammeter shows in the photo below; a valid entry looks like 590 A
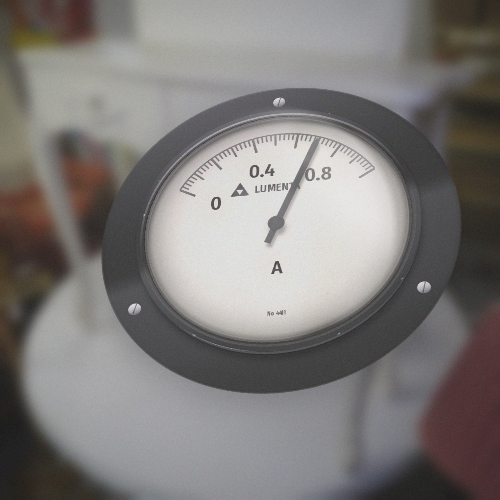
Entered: 0.7 A
